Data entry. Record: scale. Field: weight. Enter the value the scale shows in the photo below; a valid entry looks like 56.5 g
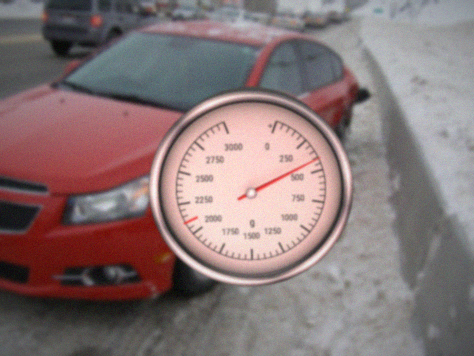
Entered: 400 g
